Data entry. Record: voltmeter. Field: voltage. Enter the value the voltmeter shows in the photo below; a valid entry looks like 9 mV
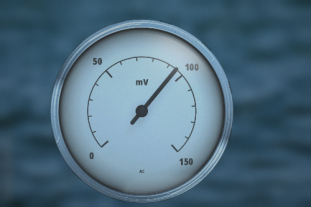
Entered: 95 mV
